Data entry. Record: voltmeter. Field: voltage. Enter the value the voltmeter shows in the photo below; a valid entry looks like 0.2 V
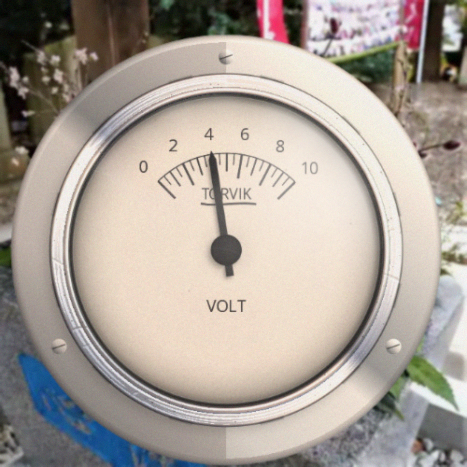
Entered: 4 V
